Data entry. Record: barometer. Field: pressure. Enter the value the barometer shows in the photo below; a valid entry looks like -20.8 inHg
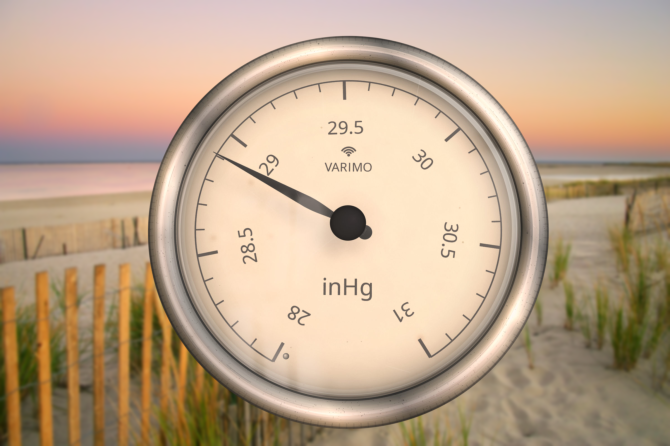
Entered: 28.9 inHg
